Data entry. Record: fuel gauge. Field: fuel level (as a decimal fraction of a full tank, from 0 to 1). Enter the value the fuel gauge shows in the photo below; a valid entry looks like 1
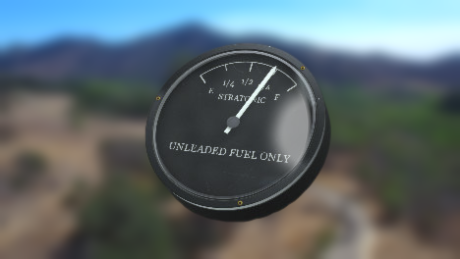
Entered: 0.75
